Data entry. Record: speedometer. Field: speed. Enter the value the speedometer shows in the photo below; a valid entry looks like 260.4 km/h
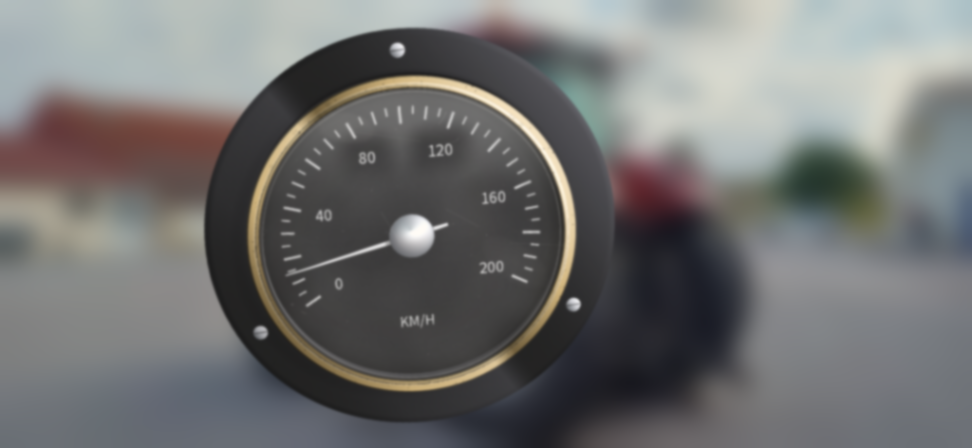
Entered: 15 km/h
